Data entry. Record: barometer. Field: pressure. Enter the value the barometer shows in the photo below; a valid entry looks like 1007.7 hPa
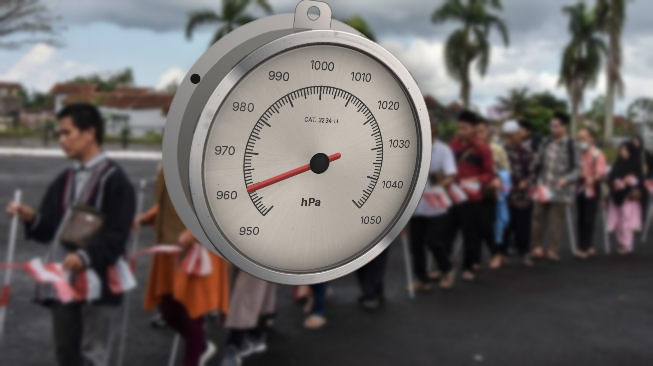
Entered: 960 hPa
